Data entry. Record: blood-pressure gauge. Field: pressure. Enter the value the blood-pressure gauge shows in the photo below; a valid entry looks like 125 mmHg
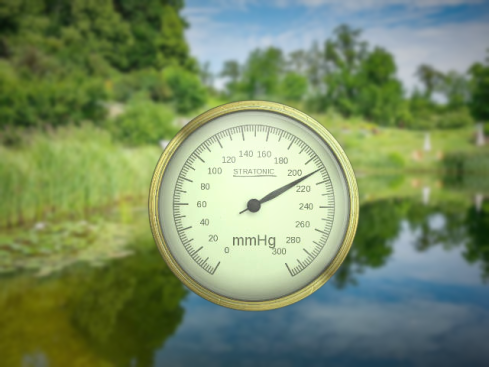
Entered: 210 mmHg
